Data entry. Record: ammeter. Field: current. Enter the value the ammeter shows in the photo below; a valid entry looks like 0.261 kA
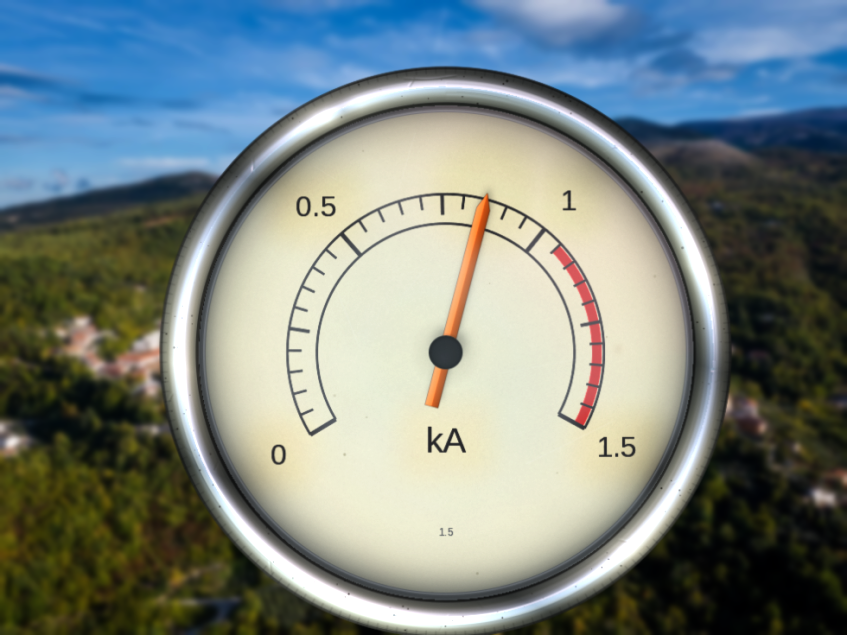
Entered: 0.85 kA
